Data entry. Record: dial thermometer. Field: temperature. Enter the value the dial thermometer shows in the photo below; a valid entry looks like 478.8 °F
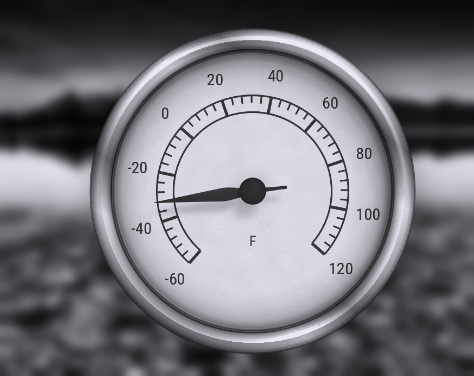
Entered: -32 °F
